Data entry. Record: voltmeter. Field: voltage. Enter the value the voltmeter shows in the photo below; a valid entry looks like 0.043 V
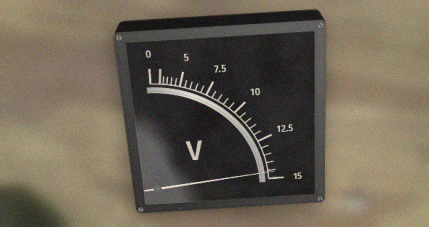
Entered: 14.5 V
